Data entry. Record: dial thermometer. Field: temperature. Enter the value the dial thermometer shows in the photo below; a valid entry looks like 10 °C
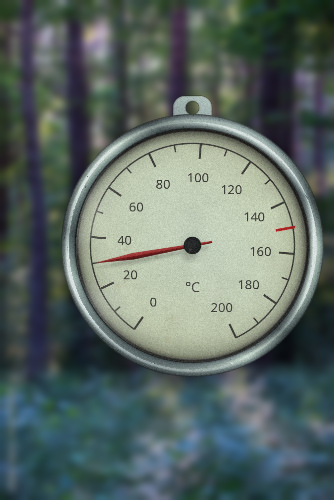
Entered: 30 °C
